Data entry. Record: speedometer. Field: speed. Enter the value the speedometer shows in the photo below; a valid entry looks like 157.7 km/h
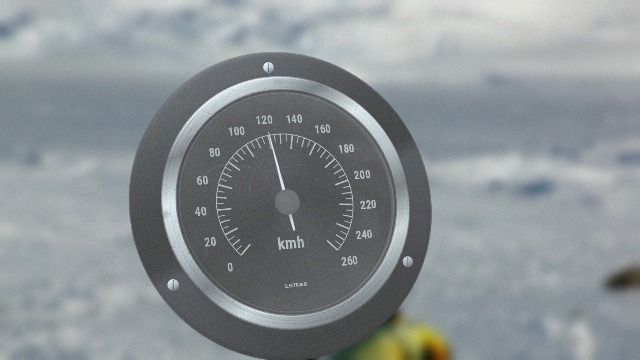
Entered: 120 km/h
